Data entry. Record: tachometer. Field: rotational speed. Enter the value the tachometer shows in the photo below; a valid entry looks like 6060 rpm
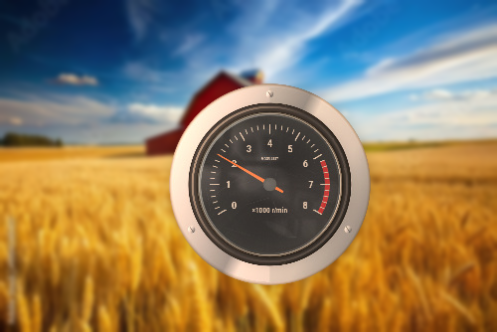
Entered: 2000 rpm
